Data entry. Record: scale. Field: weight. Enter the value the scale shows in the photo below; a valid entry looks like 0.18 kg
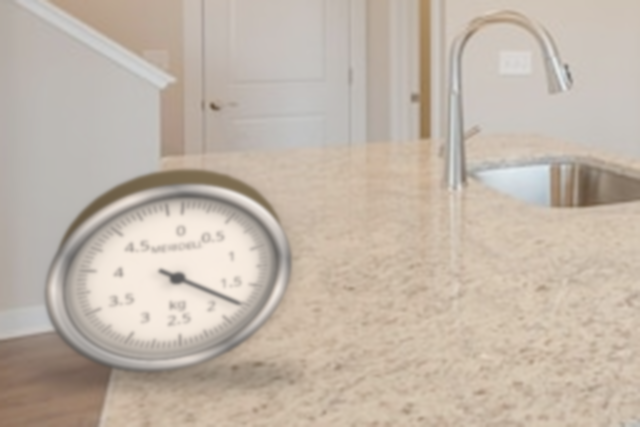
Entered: 1.75 kg
